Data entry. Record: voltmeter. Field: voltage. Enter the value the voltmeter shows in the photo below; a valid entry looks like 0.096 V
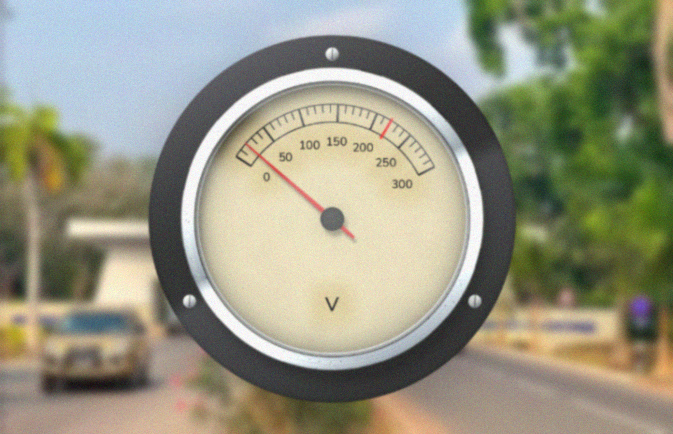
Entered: 20 V
